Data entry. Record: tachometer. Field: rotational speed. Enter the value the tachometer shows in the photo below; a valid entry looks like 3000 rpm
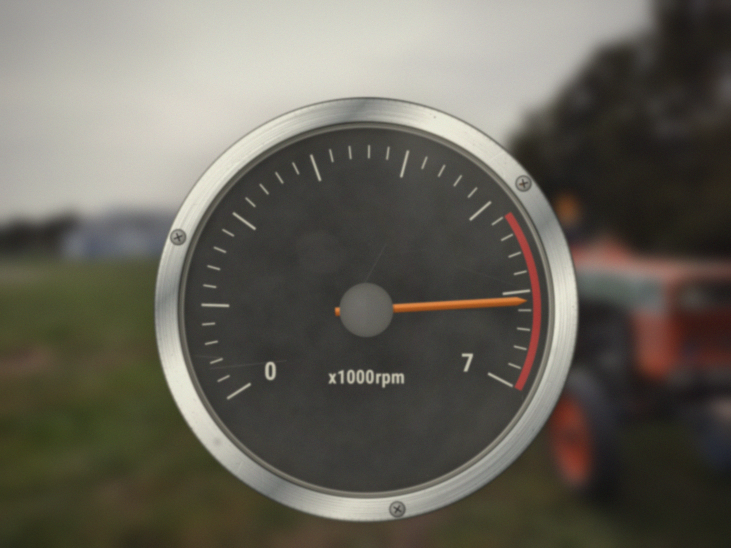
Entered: 6100 rpm
